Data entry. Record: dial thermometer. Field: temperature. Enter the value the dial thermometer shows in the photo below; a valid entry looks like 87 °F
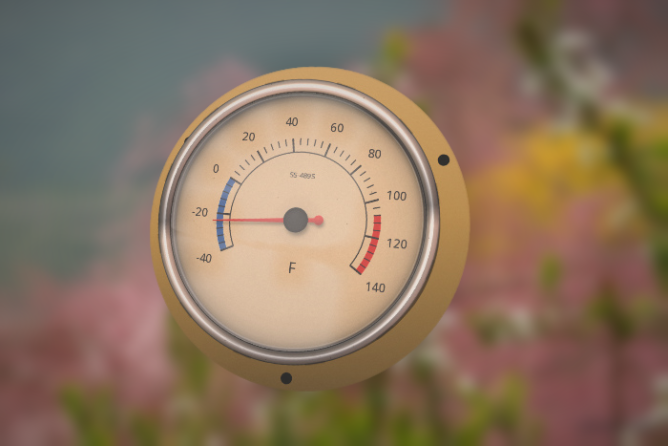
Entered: -24 °F
